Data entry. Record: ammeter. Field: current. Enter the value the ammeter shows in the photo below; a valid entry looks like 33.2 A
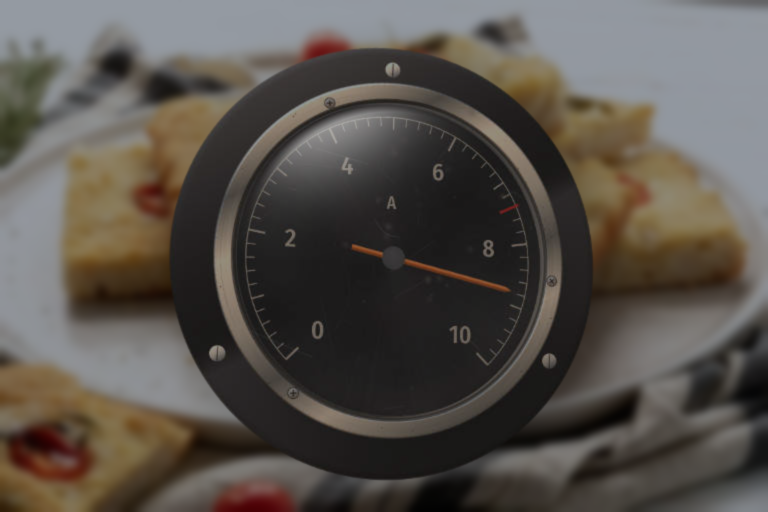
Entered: 8.8 A
